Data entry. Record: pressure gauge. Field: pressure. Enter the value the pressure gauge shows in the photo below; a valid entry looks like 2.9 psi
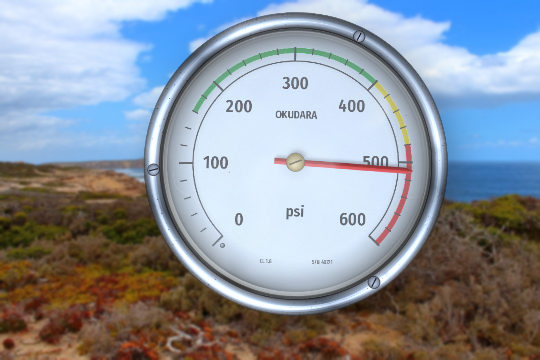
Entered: 510 psi
